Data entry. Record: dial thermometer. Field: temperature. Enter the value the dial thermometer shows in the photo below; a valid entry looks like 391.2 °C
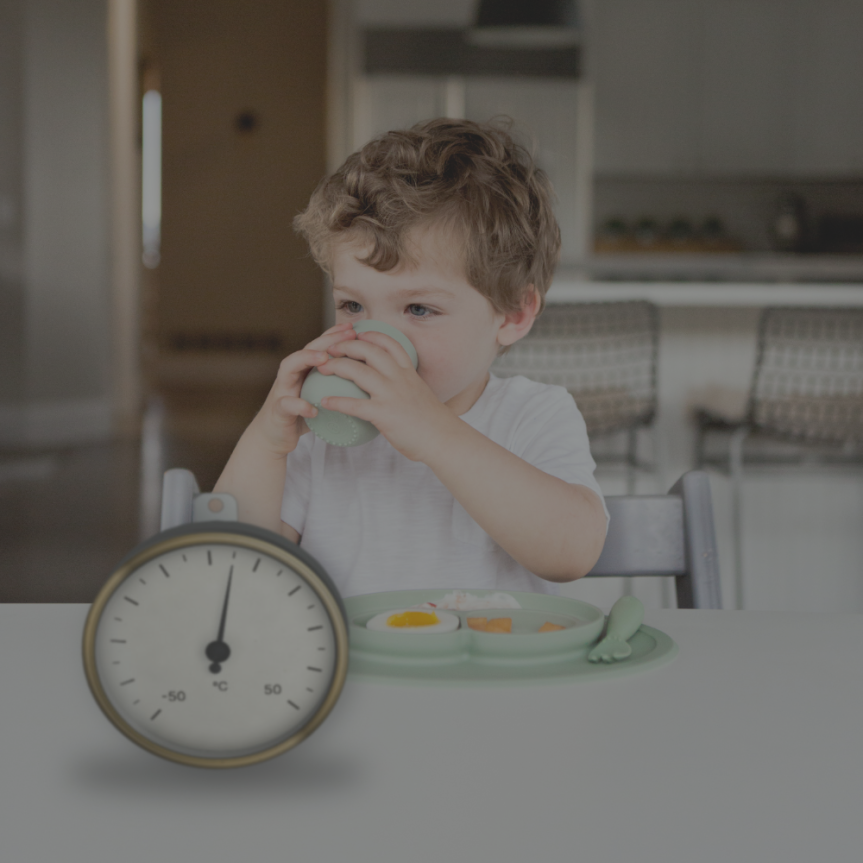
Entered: 5 °C
